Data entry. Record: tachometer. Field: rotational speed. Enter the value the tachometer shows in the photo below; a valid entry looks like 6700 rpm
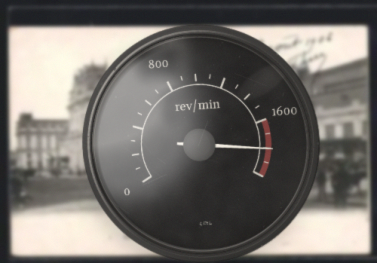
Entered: 1800 rpm
